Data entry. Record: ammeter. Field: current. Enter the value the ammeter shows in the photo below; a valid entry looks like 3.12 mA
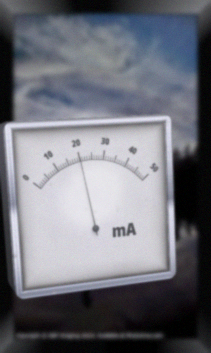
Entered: 20 mA
